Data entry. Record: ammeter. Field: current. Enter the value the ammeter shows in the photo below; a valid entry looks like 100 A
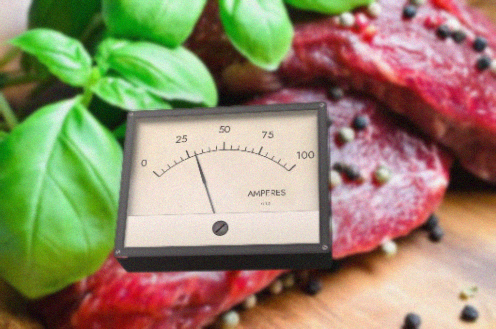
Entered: 30 A
